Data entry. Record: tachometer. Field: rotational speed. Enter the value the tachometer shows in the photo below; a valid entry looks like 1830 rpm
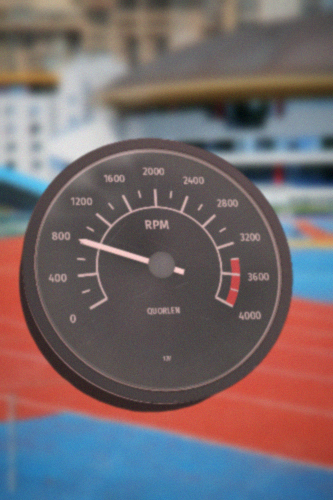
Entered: 800 rpm
